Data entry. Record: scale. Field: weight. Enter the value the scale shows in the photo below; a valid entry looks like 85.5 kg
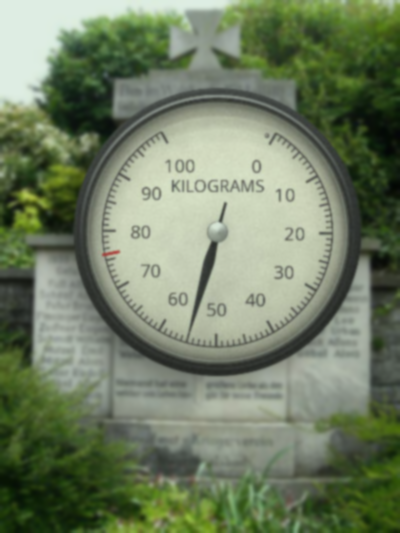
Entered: 55 kg
